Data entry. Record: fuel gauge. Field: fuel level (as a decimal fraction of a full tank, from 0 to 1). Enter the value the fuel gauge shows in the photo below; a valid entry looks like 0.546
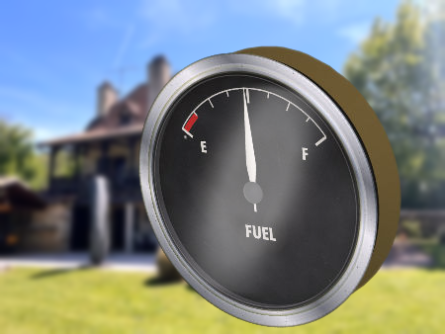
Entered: 0.5
